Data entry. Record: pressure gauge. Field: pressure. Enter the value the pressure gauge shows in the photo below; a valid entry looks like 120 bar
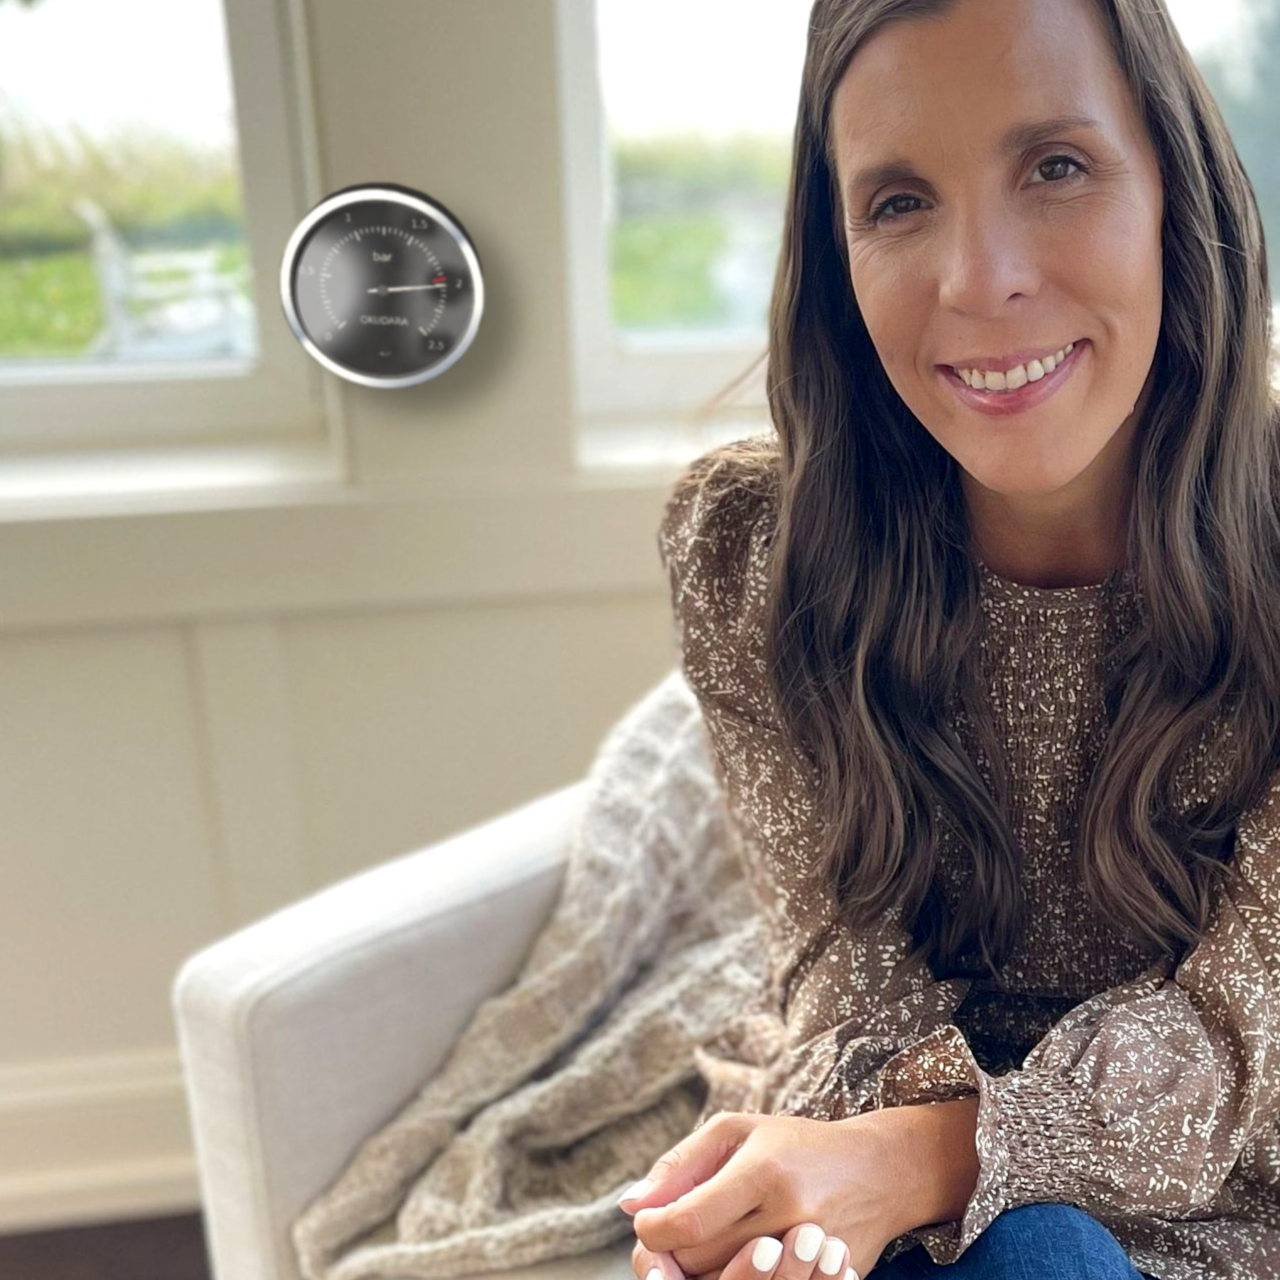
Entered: 2 bar
